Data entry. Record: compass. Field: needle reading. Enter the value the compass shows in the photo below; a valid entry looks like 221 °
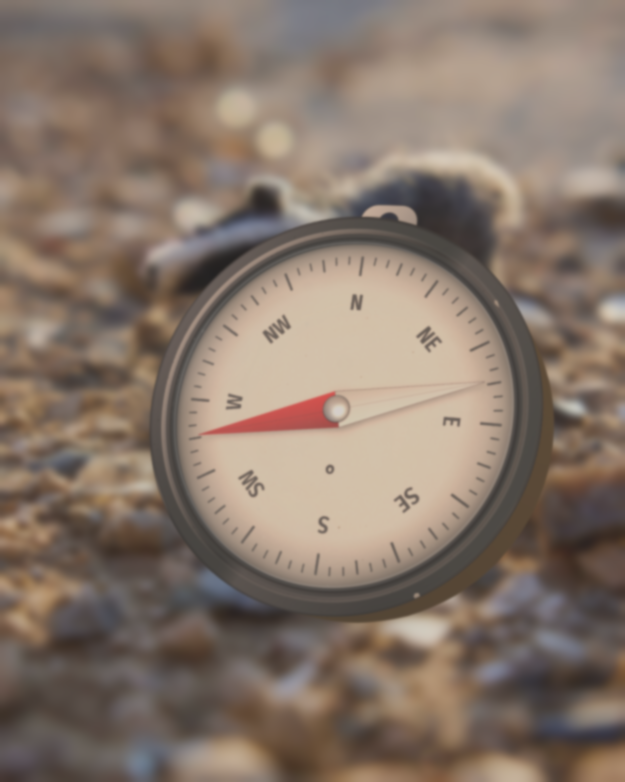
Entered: 255 °
